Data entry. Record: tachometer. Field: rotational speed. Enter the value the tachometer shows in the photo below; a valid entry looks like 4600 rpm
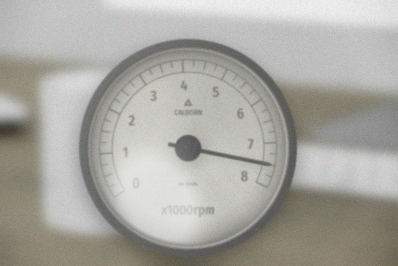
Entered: 7500 rpm
